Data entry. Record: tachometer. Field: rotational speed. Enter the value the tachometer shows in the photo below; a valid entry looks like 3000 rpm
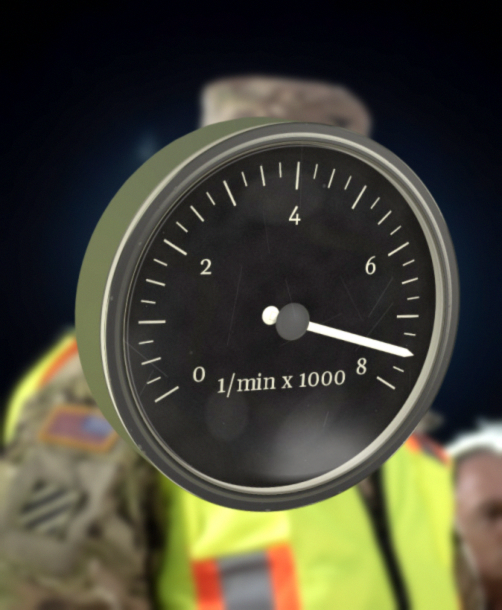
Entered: 7500 rpm
